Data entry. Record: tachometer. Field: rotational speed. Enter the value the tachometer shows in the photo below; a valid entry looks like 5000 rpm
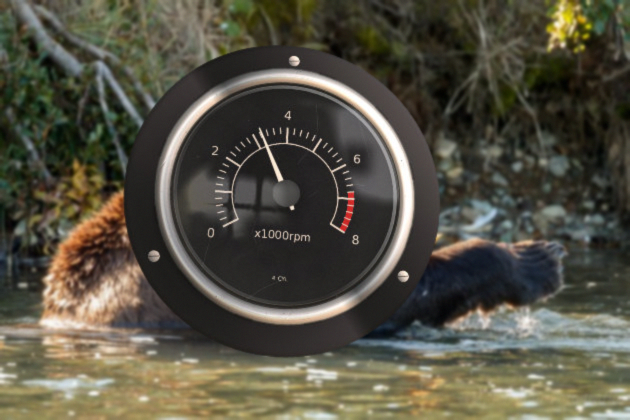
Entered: 3200 rpm
